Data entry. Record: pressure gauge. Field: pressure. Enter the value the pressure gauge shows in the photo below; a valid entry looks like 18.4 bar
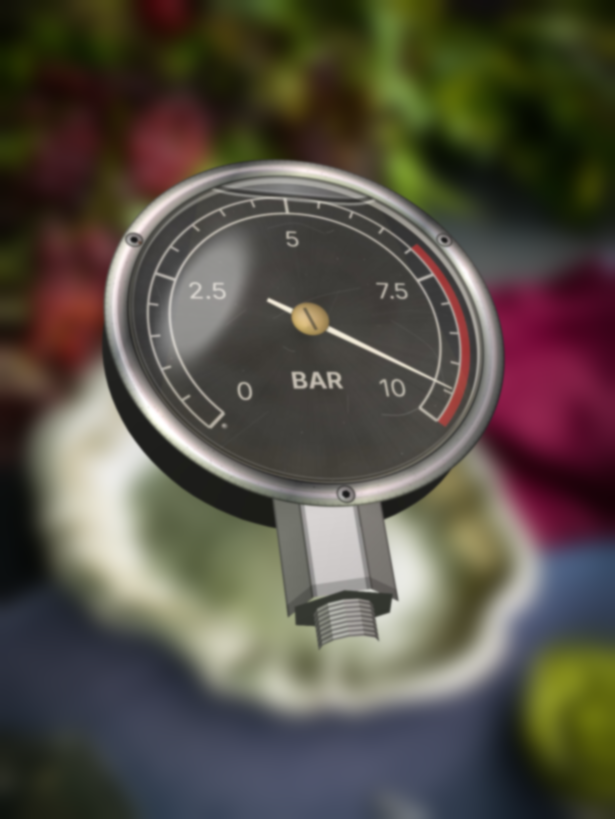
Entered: 9.5 bar
